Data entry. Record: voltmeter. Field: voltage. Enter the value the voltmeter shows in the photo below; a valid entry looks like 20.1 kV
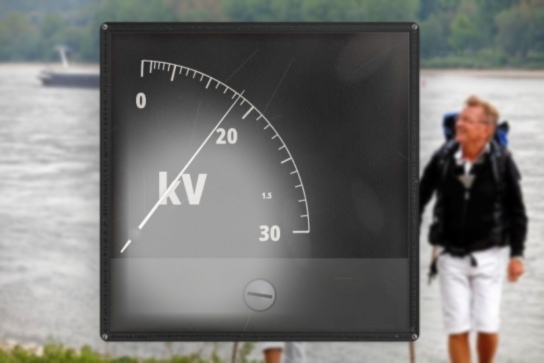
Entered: 18.5 kV
